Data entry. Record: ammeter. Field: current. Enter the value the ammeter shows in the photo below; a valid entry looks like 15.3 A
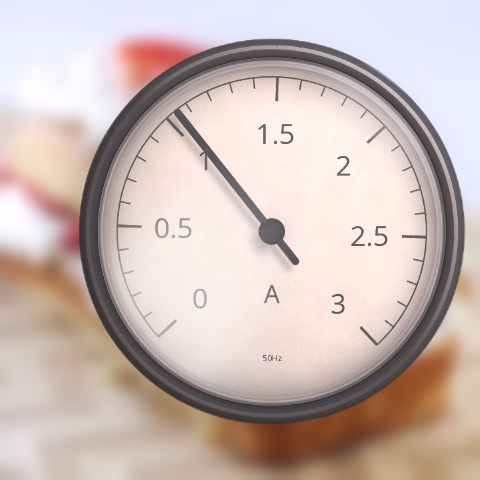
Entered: 1.05 A
